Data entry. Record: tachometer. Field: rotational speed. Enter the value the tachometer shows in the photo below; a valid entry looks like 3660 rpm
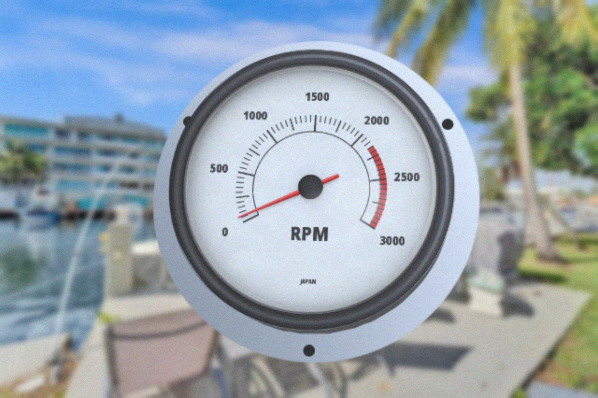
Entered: 50 rpm
